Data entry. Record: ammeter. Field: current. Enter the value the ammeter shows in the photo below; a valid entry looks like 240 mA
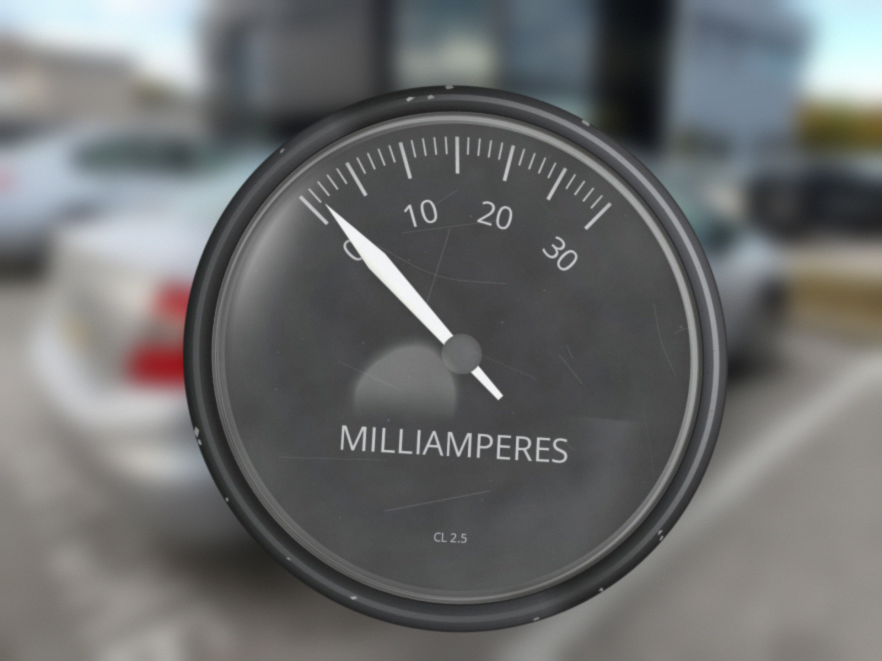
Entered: 1 mA
